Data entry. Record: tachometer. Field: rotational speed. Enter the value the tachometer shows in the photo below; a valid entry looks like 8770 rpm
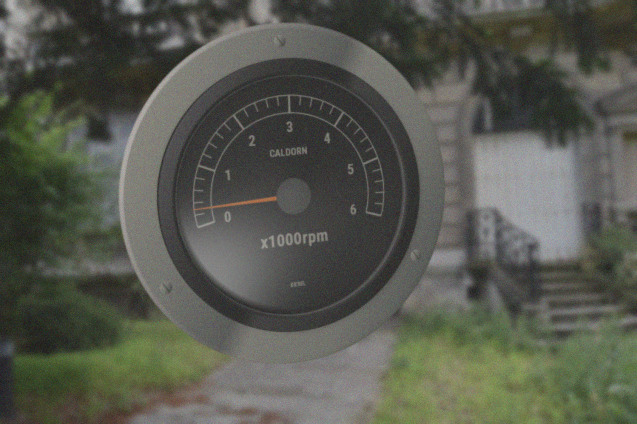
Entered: 300 rpm
